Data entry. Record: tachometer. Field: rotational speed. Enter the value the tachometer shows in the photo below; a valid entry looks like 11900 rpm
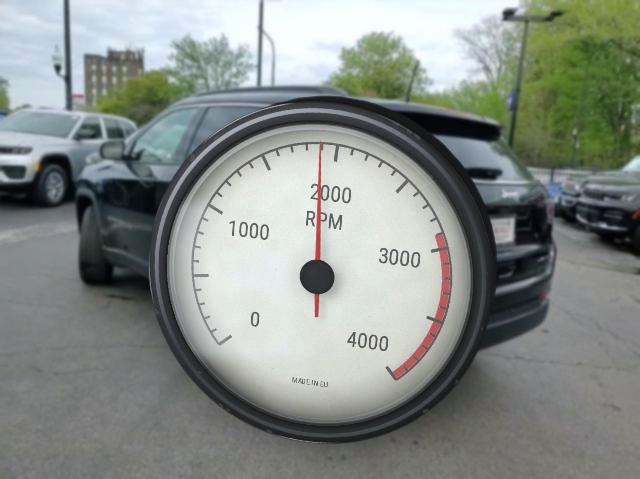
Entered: 1900 rpm
